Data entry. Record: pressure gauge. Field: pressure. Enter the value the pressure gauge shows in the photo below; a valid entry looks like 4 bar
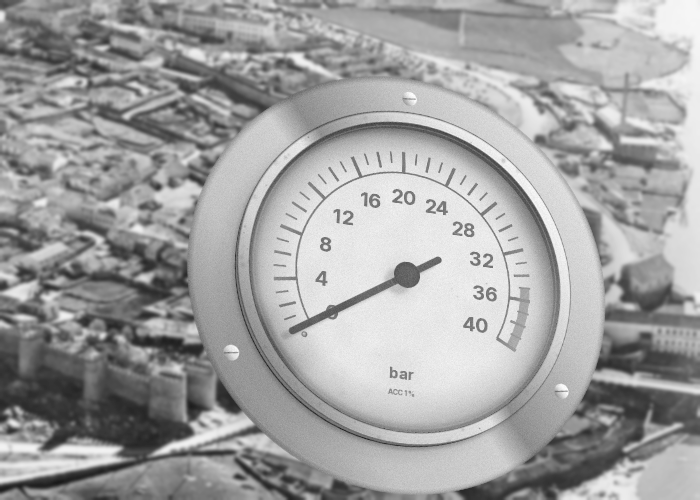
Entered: 0 bar
